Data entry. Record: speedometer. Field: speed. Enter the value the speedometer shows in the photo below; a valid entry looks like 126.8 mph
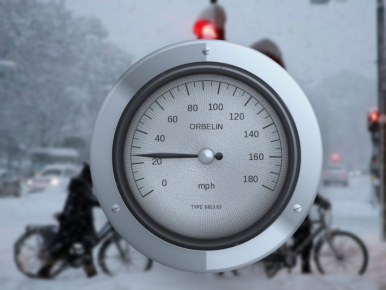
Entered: 25 mph
